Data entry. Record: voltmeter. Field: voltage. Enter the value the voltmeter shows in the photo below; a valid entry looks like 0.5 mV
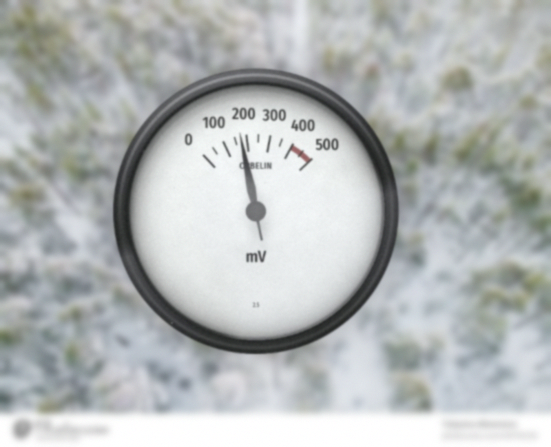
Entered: 175 mV
